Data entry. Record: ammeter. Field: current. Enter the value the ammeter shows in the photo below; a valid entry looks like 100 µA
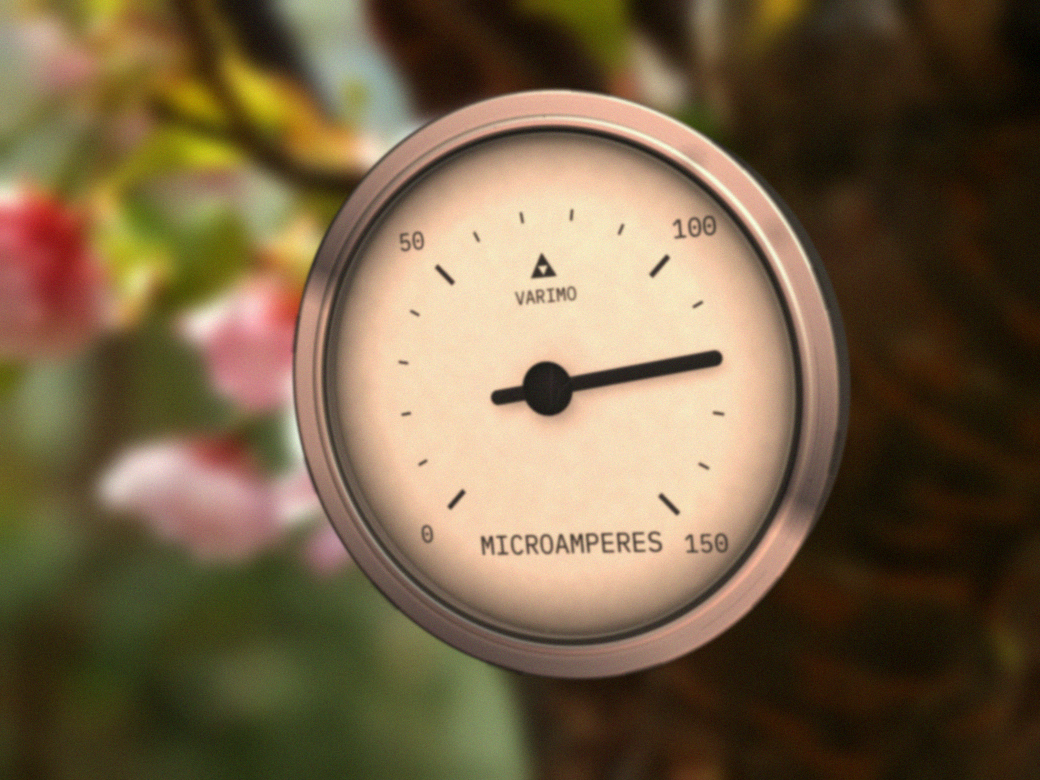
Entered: 120 µA
